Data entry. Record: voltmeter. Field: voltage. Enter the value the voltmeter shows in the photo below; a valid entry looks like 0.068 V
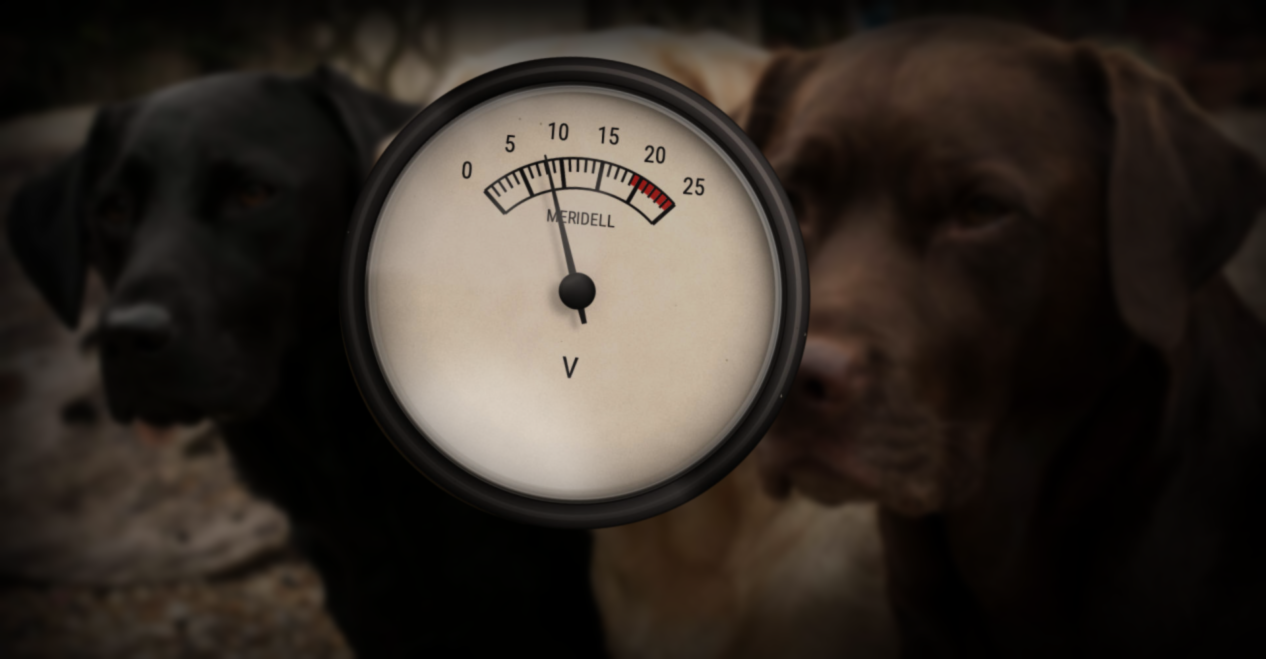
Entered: 8 V
